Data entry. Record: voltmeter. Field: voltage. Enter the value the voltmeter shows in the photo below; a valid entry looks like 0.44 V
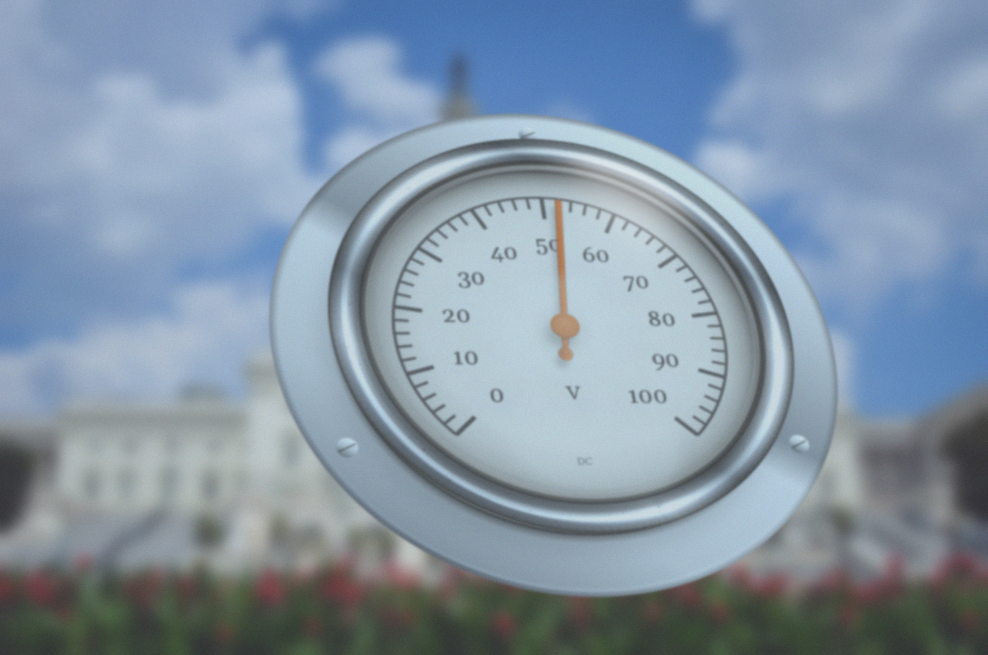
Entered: 52 V
